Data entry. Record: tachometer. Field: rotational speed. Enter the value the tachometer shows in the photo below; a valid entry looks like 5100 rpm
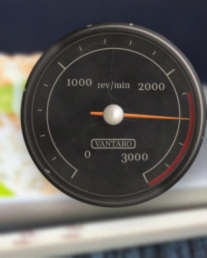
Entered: 2400 rpm
